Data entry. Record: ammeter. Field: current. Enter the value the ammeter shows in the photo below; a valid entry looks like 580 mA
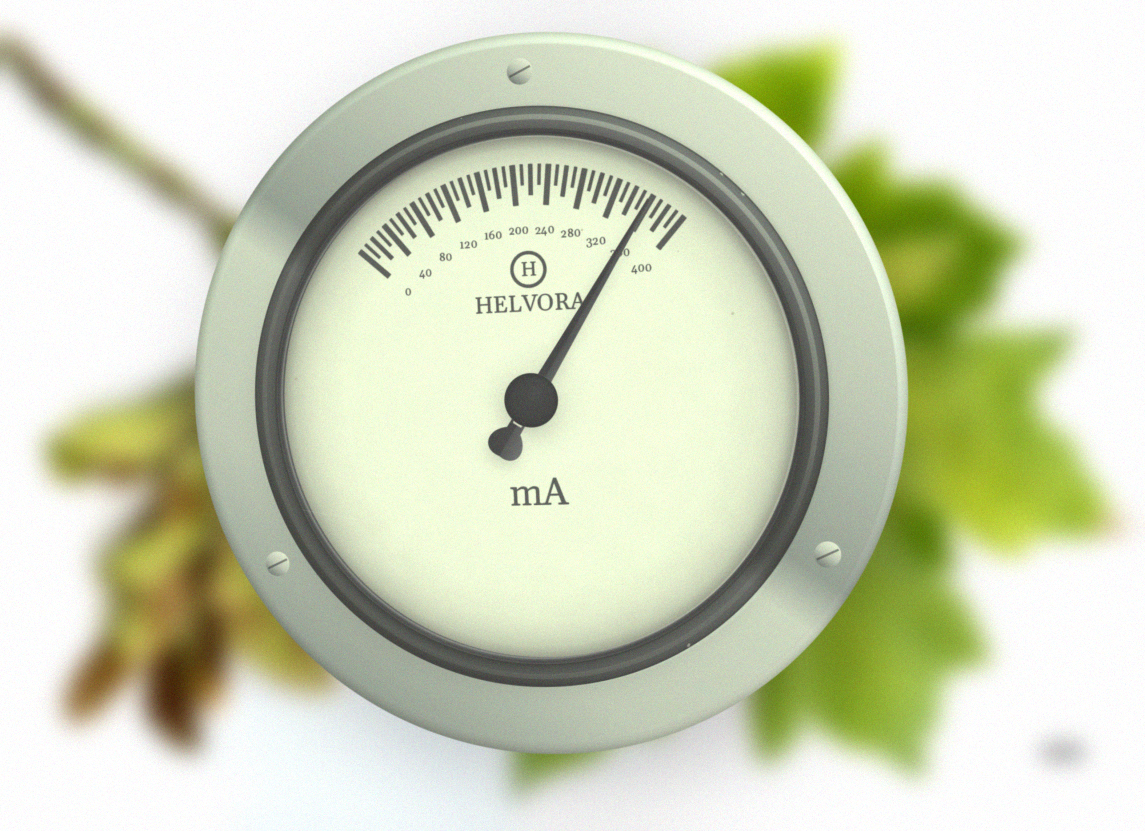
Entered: 360 mA
